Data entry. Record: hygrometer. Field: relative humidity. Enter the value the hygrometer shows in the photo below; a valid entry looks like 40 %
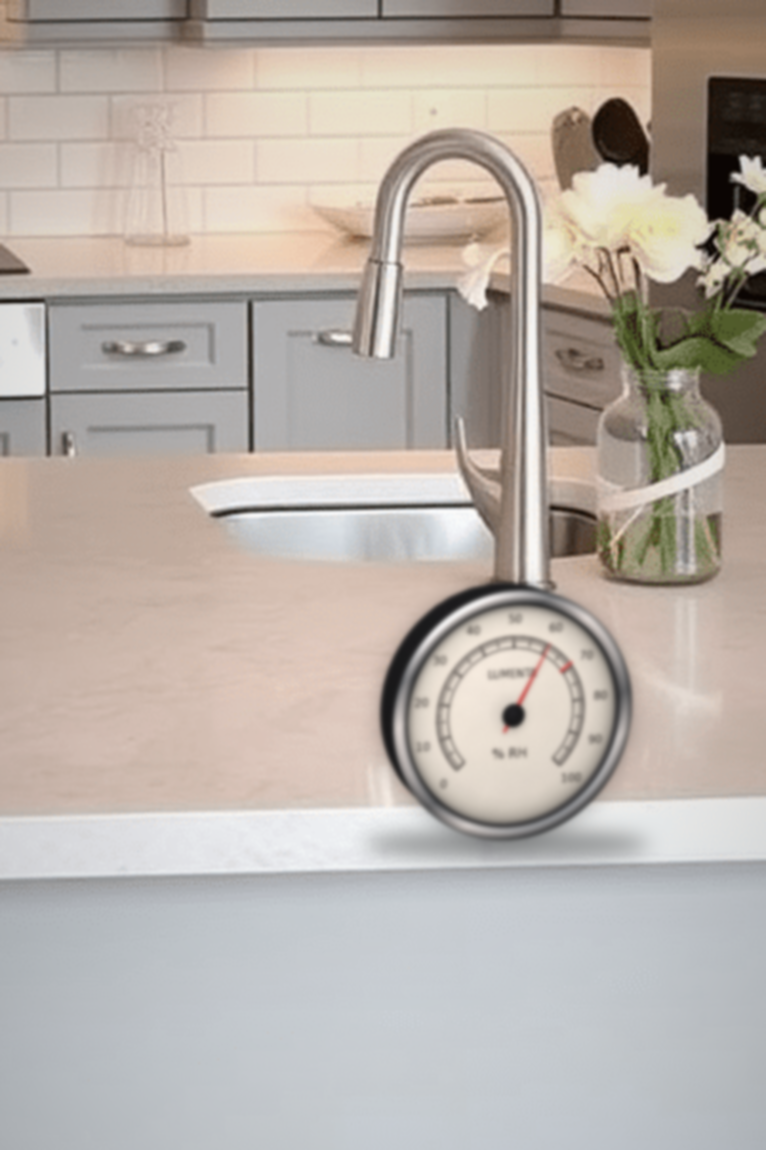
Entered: 60 %
